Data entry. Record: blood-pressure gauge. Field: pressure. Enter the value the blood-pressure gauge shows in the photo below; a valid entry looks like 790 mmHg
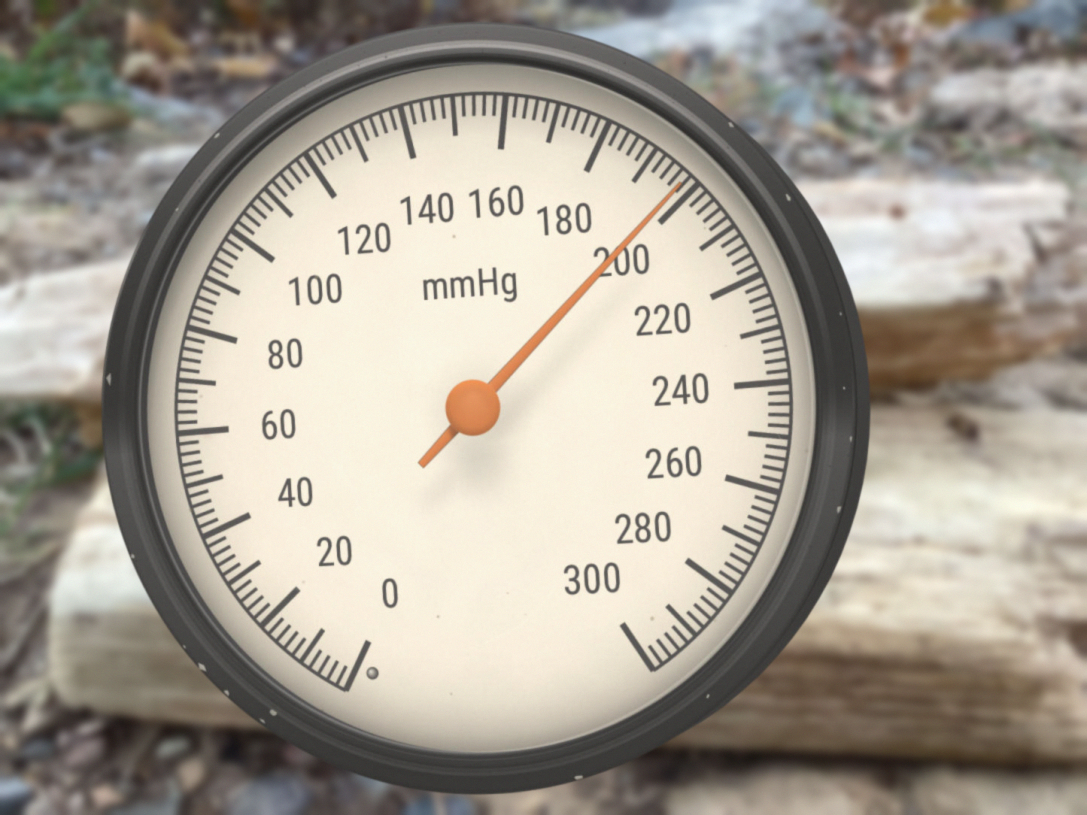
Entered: 198 mmHg
